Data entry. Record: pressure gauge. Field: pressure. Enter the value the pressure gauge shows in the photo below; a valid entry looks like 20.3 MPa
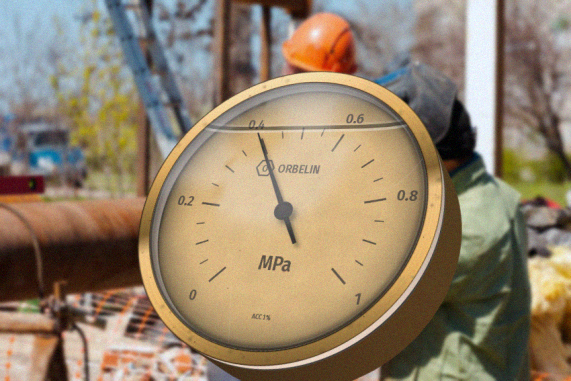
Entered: 0.4 MPa
